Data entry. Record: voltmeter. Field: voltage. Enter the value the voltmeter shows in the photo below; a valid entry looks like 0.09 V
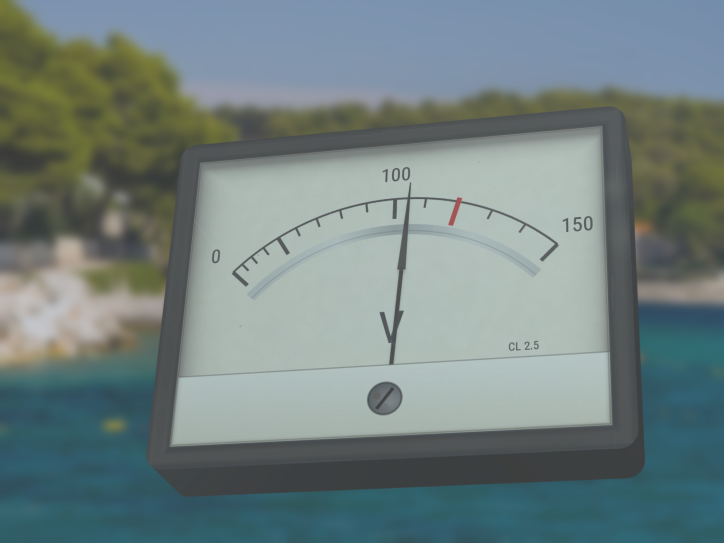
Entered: 105 V
